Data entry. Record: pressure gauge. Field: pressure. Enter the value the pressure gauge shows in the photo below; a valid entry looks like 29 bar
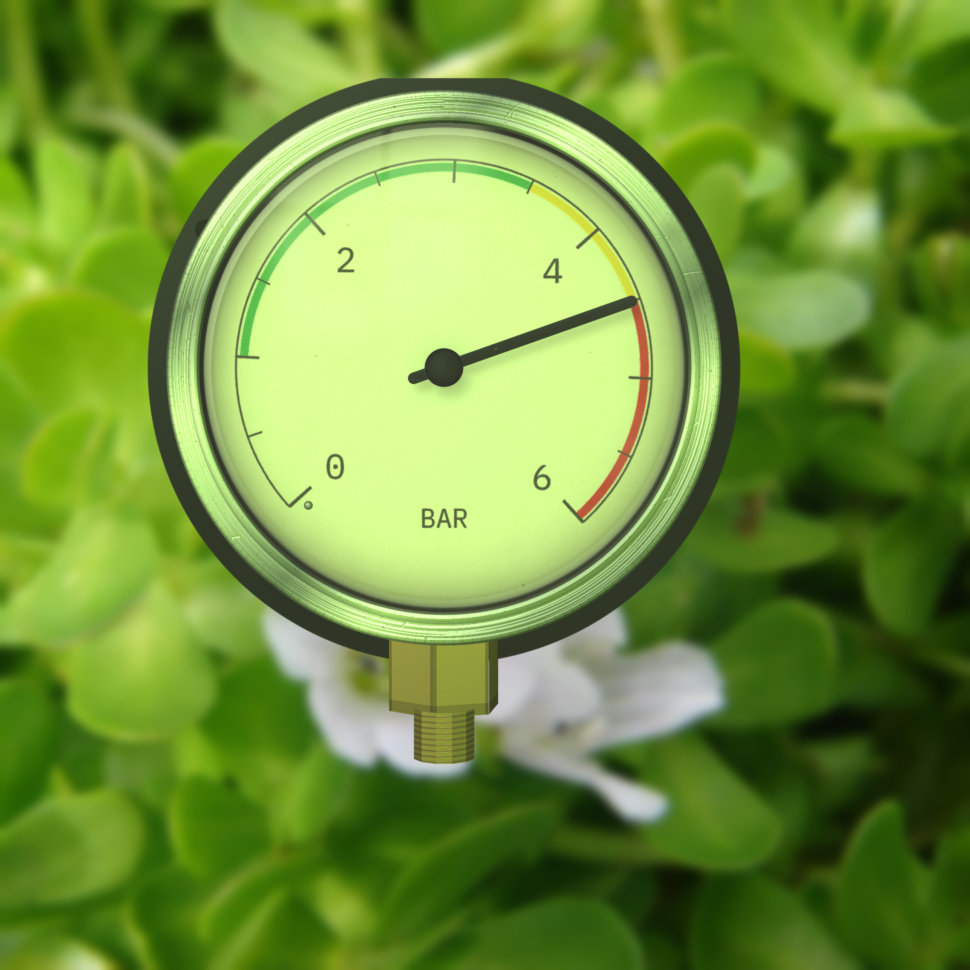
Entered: 4.5 bar
